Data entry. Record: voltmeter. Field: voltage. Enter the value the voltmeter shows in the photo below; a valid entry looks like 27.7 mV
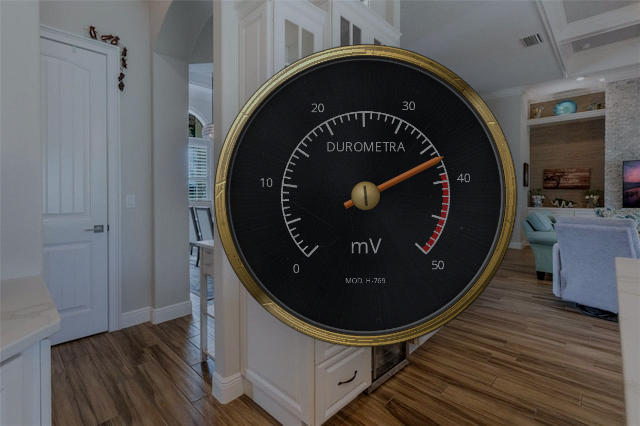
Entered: 37 mV
